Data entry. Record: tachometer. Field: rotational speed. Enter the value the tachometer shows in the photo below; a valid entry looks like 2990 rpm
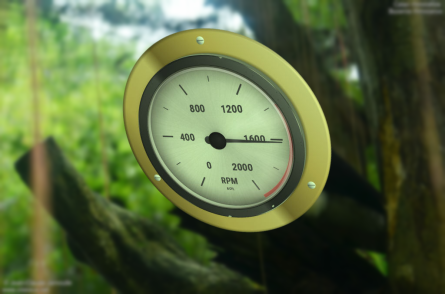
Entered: 1600 rpm
